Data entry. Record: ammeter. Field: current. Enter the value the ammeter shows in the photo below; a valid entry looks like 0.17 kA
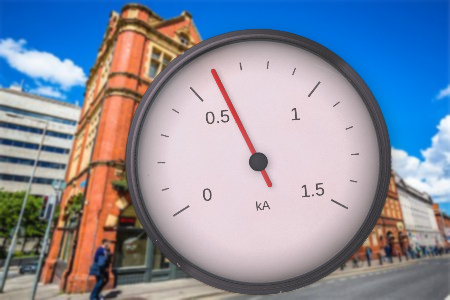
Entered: 0.6 kA
